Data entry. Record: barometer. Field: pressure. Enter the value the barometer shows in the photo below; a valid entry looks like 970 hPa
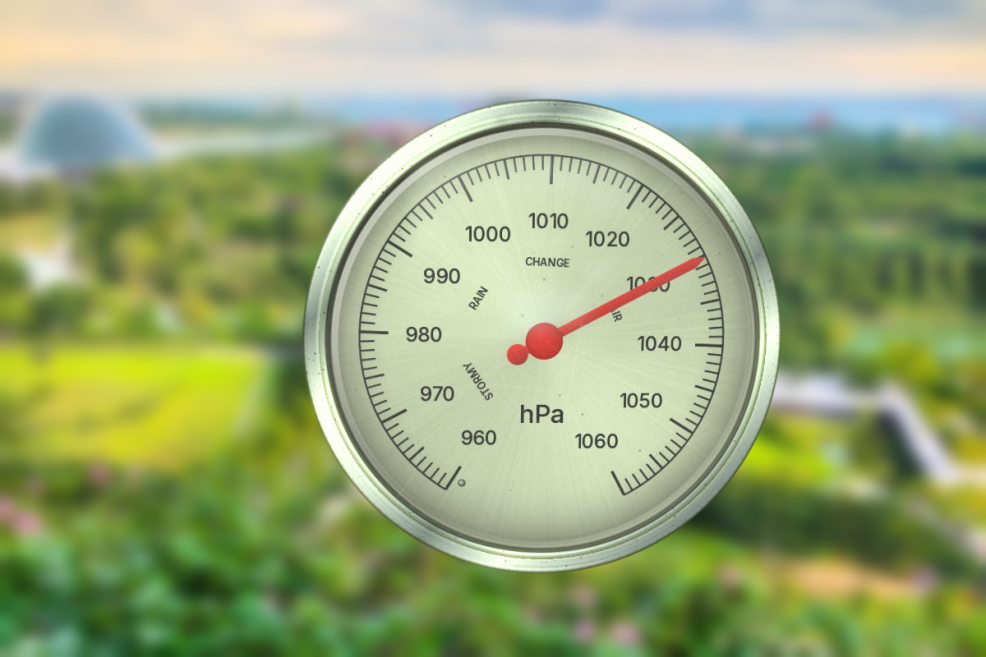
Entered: 1030 hPa
